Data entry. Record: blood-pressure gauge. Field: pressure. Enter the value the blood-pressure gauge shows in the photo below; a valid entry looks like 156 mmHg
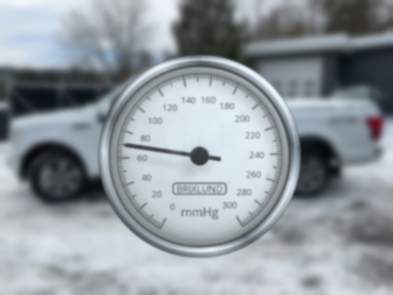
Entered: 70 mmHg
